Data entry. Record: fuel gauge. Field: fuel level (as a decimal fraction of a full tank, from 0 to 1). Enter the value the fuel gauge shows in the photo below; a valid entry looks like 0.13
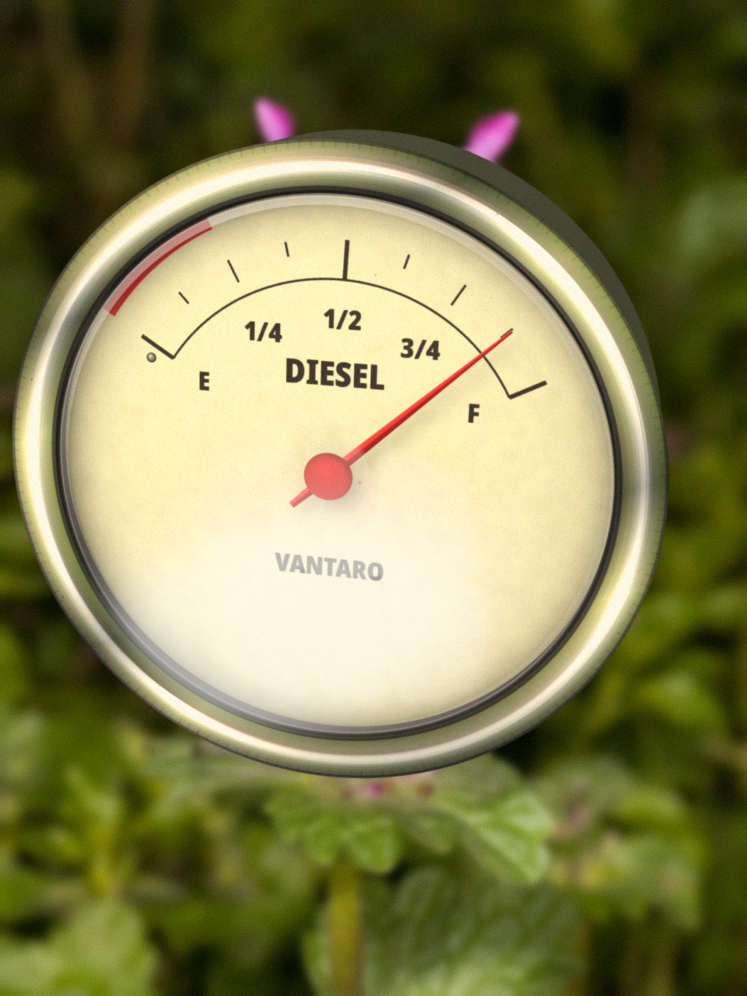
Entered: 0.875
